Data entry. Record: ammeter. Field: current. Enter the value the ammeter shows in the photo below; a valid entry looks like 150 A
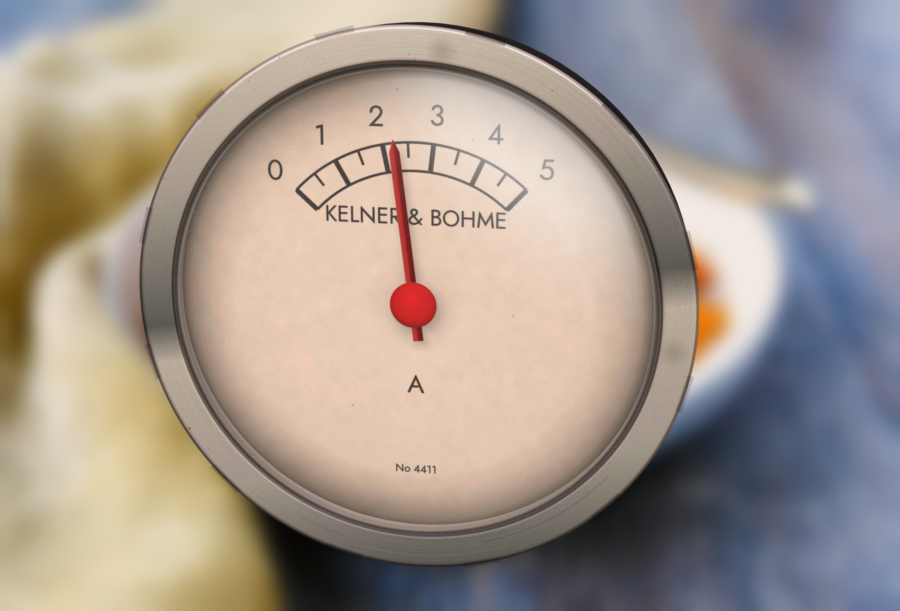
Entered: 2.25 A
